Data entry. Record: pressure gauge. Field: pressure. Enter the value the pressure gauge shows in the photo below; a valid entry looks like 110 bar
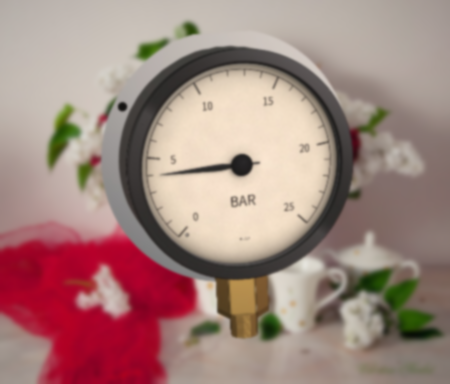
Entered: 4 bar
